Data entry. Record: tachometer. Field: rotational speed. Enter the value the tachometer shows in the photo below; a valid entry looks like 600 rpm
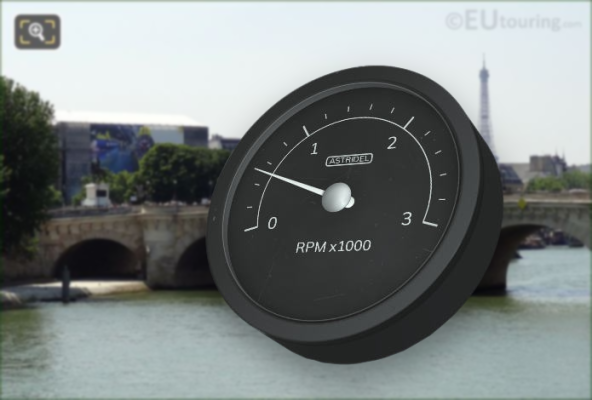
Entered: 500 rpm
